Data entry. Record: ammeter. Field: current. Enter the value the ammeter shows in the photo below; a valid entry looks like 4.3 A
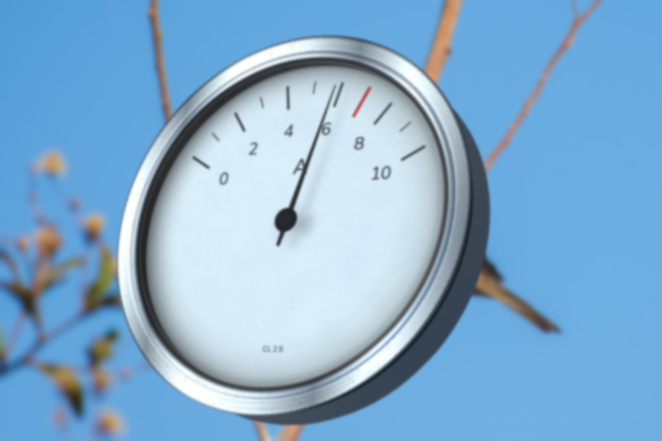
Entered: 6 A
